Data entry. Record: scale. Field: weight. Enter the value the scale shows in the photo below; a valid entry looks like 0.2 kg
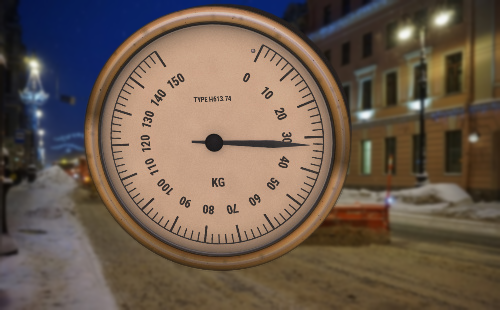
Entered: 32 kg
